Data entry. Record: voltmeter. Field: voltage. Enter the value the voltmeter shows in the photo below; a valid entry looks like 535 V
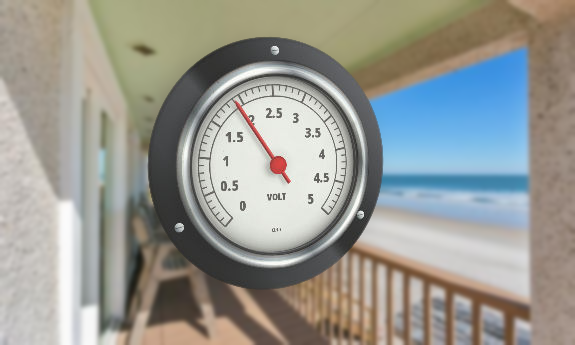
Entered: 1.9 V
